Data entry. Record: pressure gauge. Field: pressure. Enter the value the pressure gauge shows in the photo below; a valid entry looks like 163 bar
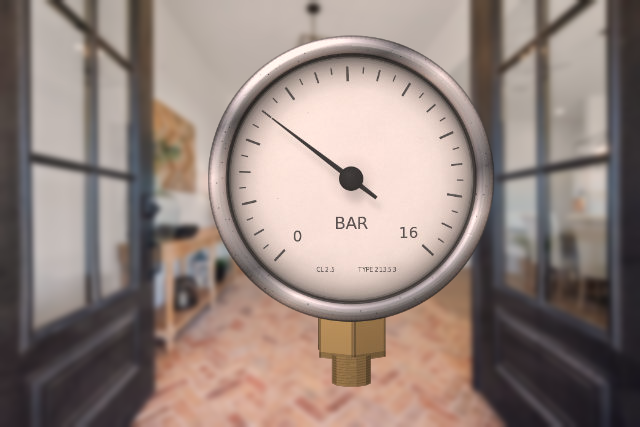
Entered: 5 bar
